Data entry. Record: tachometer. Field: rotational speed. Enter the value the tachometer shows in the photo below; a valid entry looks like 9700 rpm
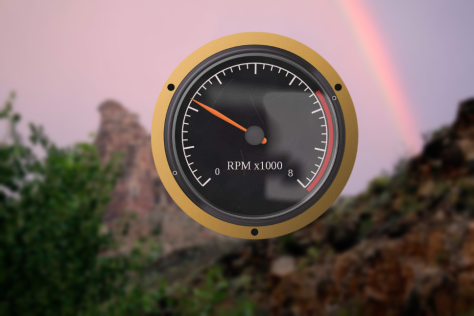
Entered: 2200 rpm
